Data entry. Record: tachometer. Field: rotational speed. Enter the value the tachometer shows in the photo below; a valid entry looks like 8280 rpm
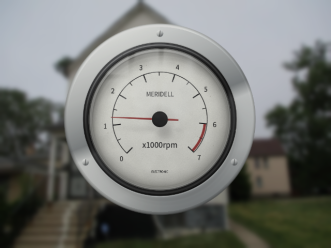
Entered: 1250 rpm
